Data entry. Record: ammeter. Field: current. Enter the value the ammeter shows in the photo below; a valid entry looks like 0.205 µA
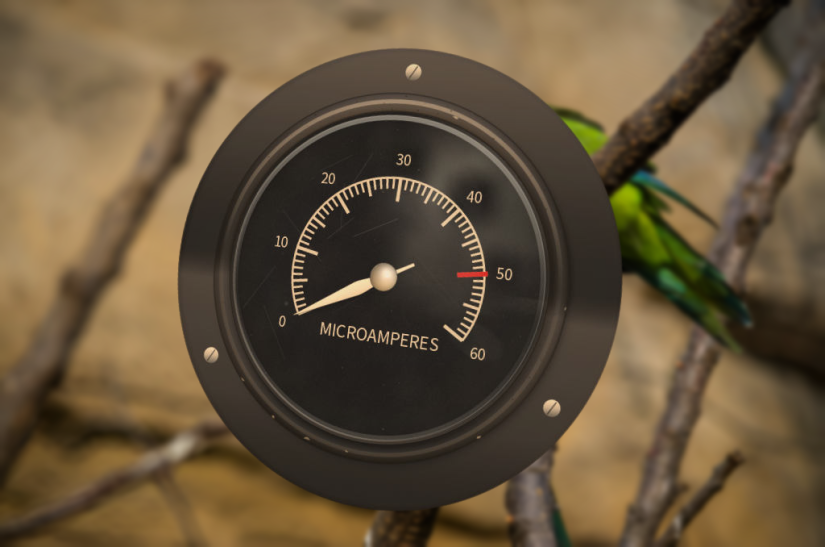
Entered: 0 µA
